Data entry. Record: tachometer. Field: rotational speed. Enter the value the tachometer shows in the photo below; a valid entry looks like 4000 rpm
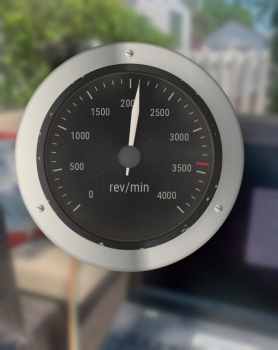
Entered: 2100 rpm
